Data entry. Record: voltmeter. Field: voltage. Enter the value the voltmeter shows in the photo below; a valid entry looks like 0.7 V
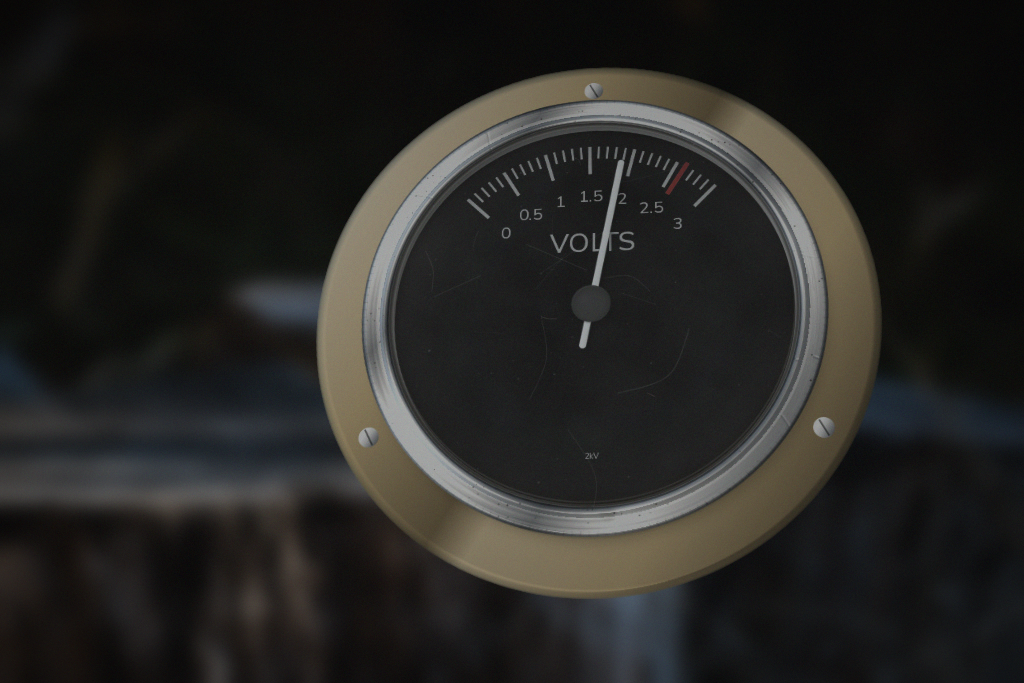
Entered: 1.9 V
